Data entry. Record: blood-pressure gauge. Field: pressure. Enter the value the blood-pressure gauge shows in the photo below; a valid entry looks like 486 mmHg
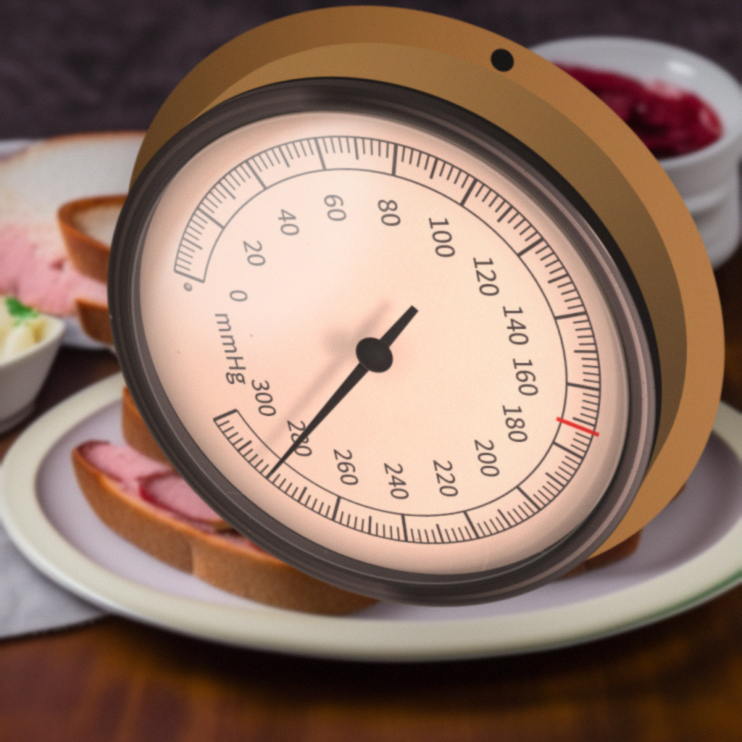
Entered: 280 mmHg
